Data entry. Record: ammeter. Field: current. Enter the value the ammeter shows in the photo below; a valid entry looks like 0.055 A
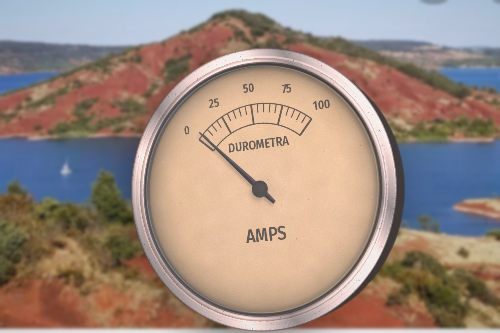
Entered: 5 A
